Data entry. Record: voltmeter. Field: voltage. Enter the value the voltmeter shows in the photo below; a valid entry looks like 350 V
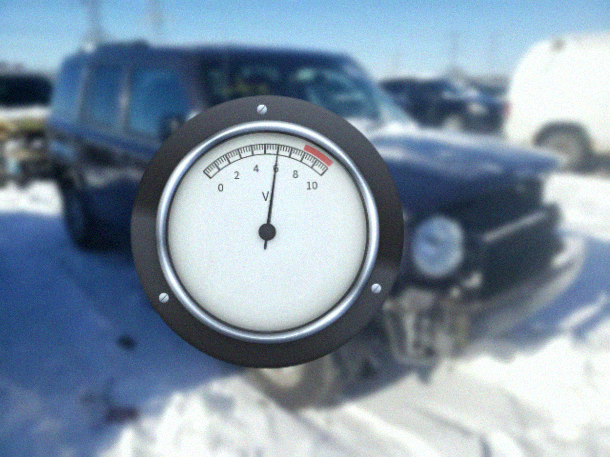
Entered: 6 V
